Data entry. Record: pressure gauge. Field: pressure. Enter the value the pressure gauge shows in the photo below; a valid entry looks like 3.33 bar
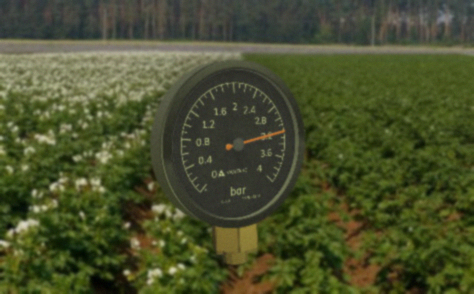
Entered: 3.2 bar
